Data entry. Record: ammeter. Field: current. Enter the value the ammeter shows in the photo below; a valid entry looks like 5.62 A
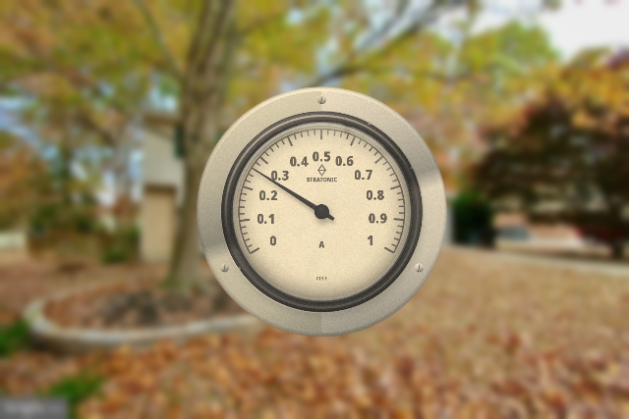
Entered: 0.26 A
